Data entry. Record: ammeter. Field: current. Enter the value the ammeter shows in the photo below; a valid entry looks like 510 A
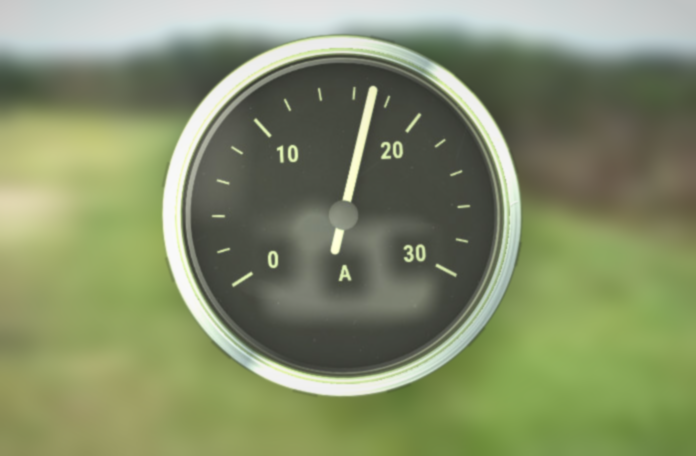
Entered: 17 A
